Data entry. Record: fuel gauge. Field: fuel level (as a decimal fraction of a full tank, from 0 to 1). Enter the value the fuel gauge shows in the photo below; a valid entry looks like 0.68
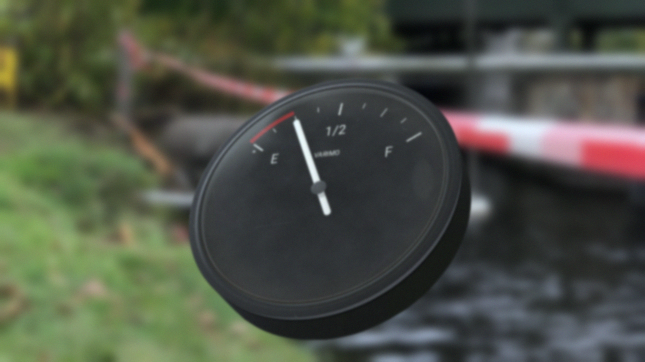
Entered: 0.25
